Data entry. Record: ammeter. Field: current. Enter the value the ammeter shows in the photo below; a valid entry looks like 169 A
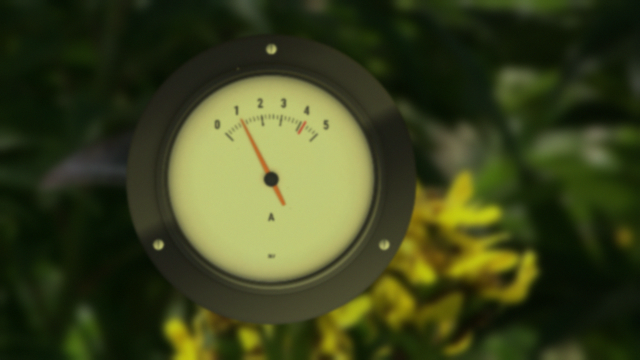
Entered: 1 A
